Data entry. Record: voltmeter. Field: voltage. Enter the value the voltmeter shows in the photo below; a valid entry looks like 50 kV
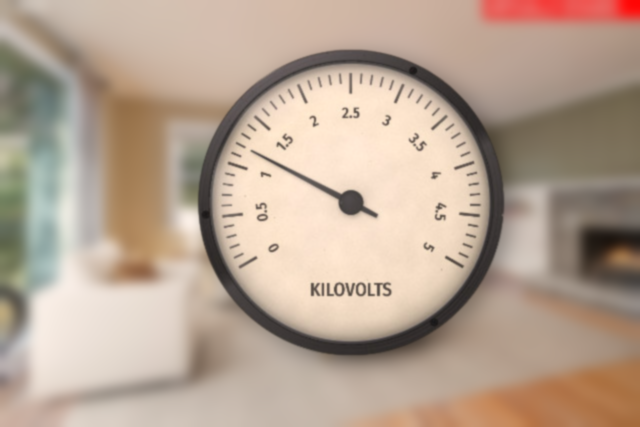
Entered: 1.2 kV
